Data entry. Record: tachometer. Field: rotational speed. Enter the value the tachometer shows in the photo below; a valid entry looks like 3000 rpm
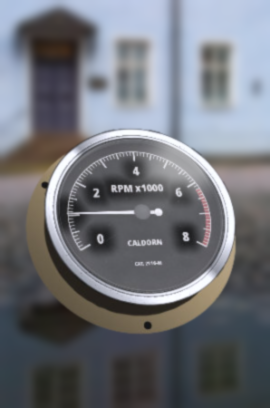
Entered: 1000 rpm
